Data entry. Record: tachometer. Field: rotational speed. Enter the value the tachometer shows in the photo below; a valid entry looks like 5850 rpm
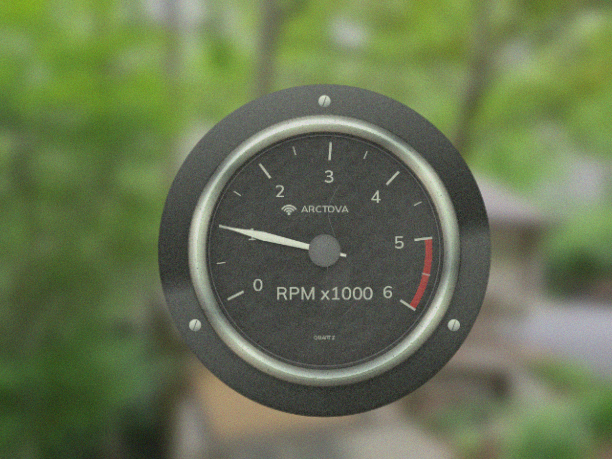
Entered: 1000 rpm
